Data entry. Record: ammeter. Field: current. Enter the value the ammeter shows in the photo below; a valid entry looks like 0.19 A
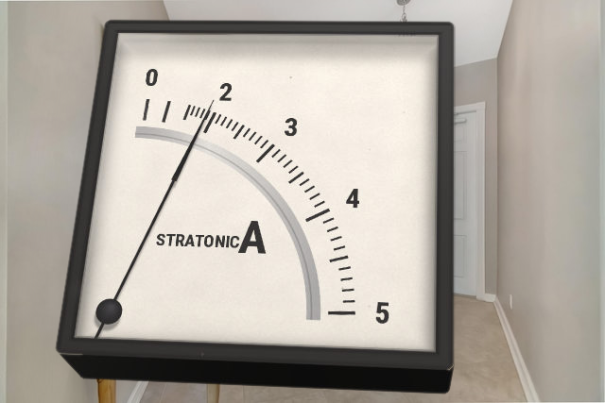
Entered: 1.9 A
